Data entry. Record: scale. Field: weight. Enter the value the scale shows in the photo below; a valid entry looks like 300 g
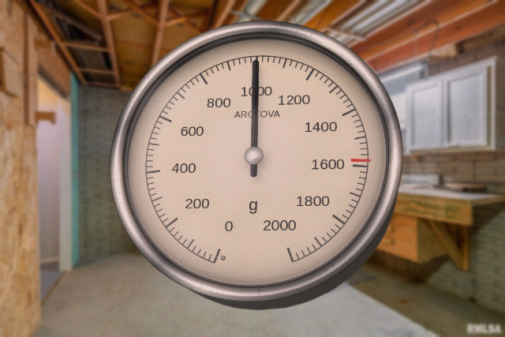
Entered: 1000 g
